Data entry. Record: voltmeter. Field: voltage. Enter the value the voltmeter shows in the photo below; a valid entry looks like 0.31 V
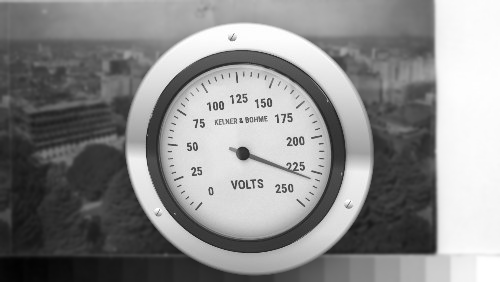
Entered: 230 V
